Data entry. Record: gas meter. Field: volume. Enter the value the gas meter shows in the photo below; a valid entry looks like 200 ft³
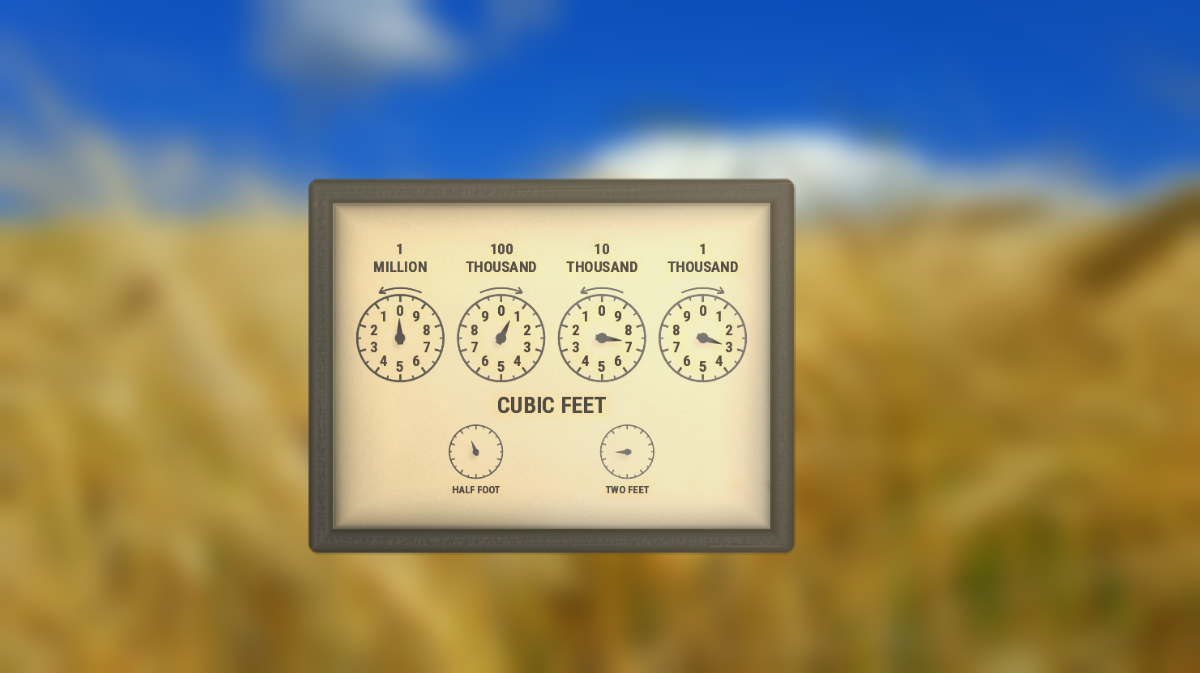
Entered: 7300 ft³
